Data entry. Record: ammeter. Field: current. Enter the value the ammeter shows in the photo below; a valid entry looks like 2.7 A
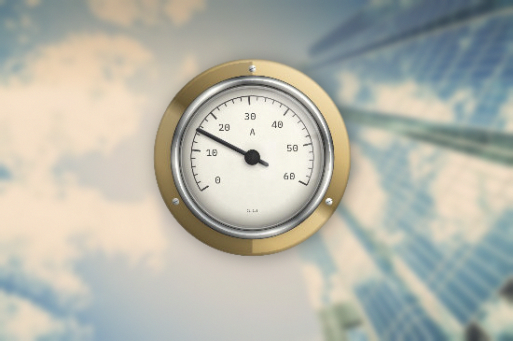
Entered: 15 A
